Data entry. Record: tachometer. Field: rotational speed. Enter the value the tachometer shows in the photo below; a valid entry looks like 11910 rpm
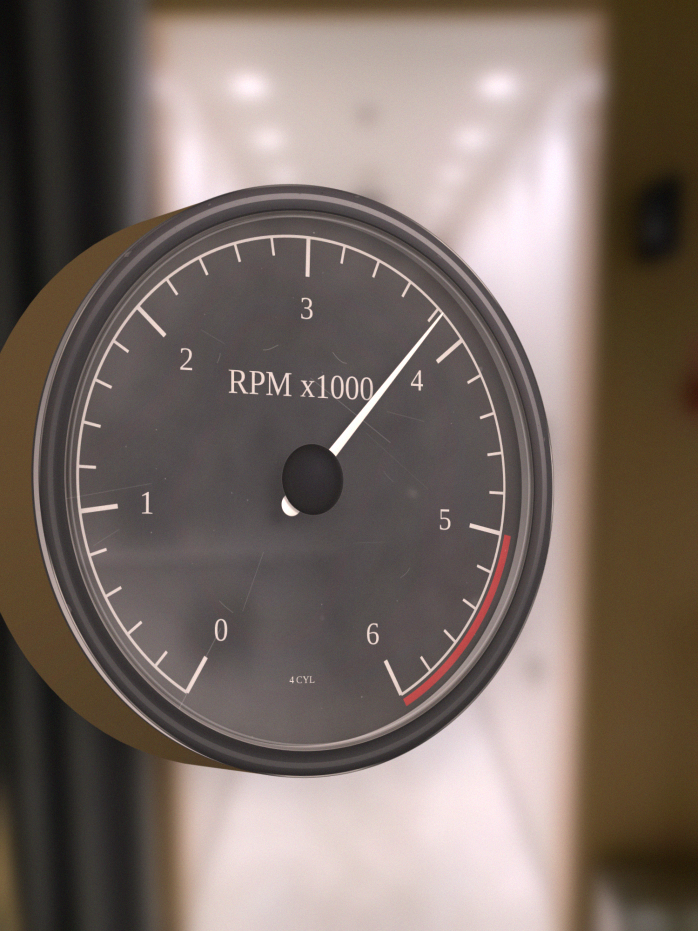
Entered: 3800 rpm
